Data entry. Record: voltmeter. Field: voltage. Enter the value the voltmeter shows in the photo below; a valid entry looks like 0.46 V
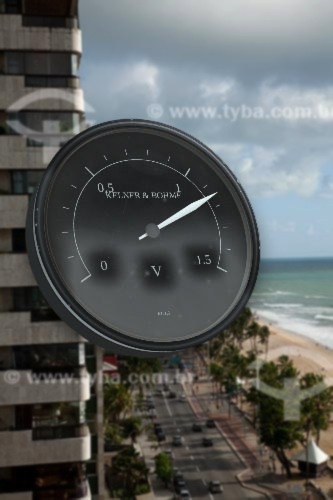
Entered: 1.15 V
